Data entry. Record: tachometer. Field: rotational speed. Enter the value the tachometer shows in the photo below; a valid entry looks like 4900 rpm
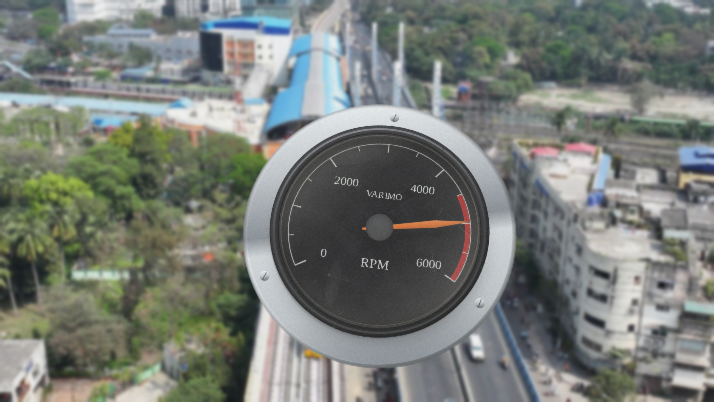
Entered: 5000 rpm
